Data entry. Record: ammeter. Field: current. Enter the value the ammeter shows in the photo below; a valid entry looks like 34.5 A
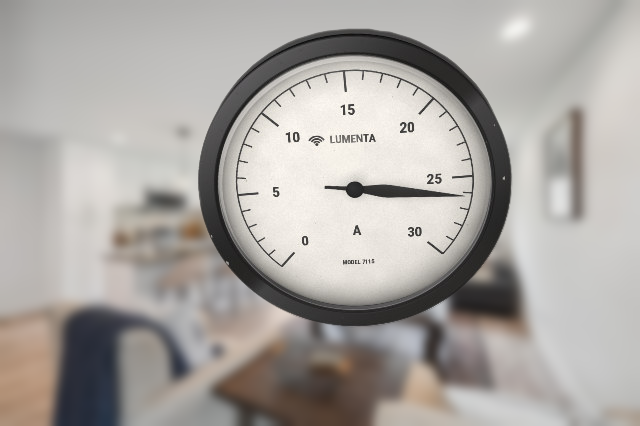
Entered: 26 A
